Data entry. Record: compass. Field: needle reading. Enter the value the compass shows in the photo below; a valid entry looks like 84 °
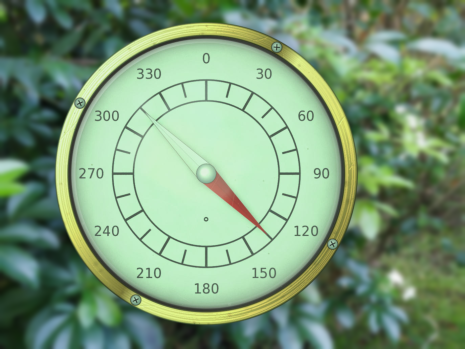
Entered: 135 °
